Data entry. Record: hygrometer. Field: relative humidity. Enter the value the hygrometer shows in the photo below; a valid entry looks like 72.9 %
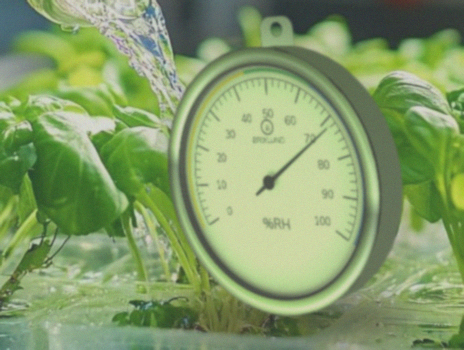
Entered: 72 %
